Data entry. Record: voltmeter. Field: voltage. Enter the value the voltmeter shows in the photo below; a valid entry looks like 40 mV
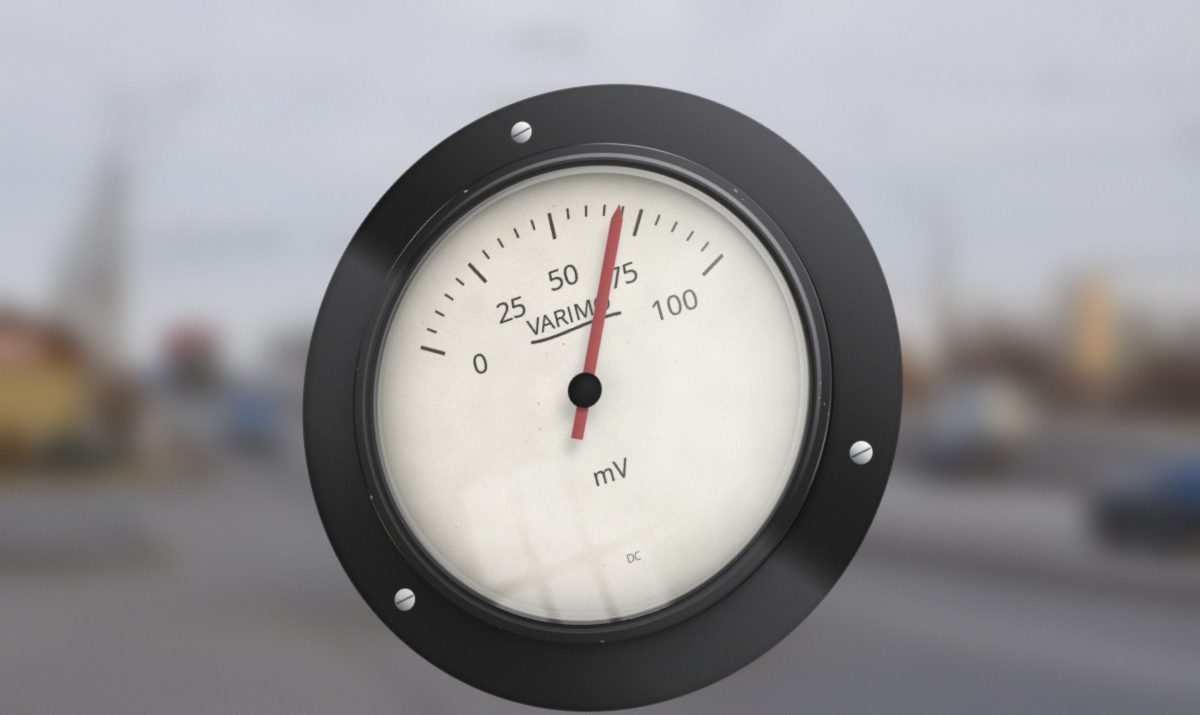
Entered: 70 mV
